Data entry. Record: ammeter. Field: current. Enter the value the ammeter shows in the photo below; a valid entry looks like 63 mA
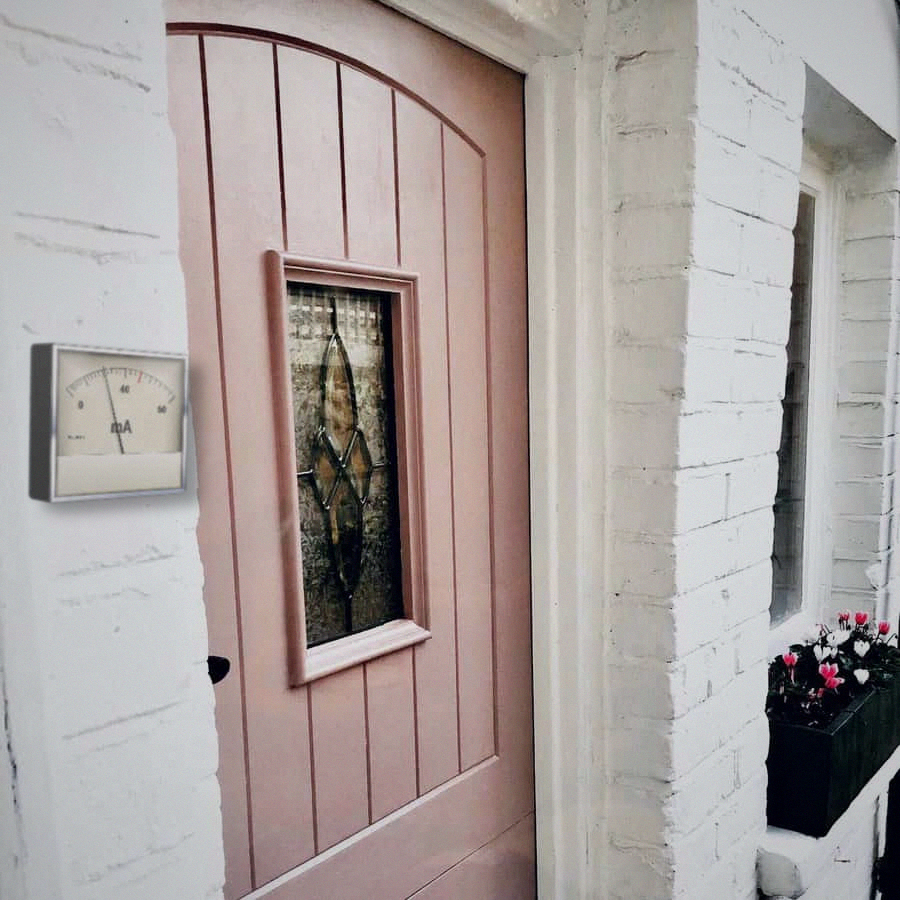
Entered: 30 mA
